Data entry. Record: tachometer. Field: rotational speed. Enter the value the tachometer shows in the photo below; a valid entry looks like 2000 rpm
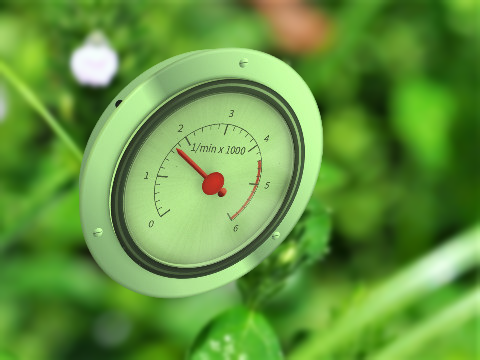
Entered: 1700 rpm
